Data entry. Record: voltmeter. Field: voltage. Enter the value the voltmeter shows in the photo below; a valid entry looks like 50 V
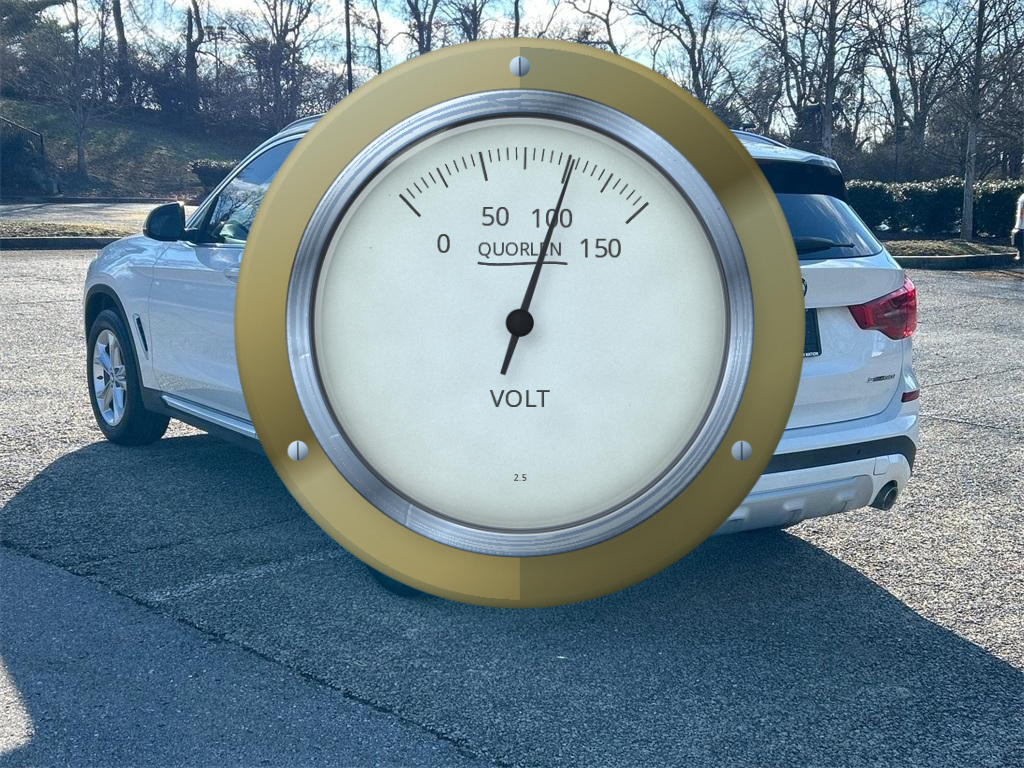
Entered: 102.5 V
